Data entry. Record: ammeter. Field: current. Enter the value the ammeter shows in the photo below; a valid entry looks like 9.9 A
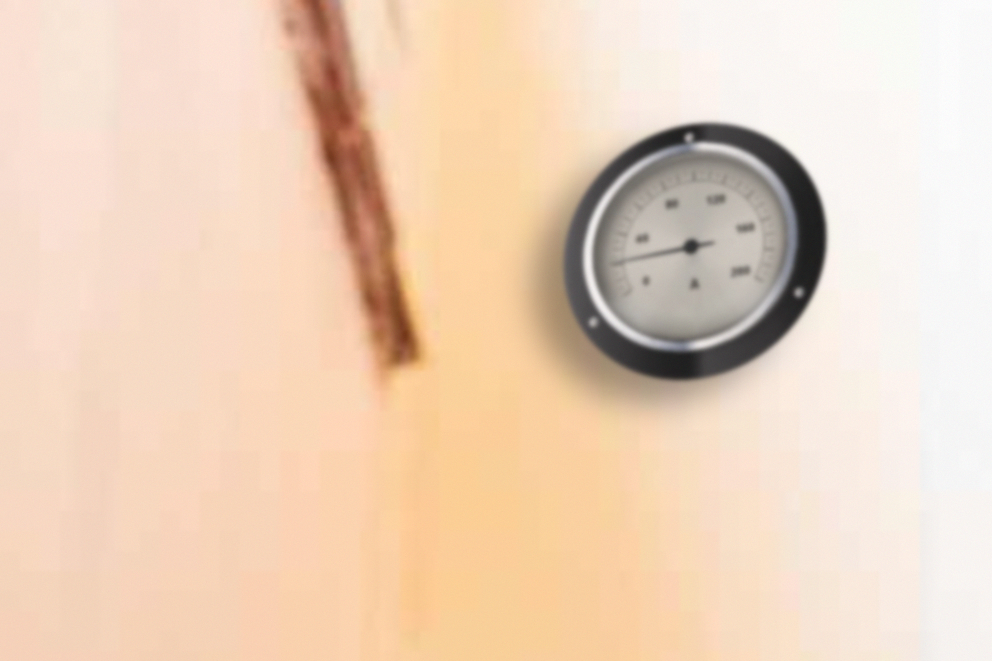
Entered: 20 A
